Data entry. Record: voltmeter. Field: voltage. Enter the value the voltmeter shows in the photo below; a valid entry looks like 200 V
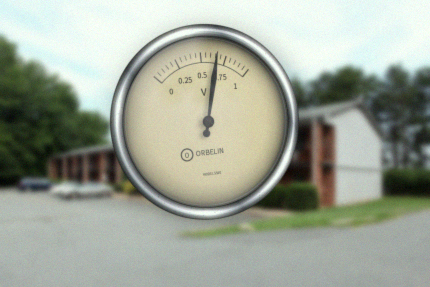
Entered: 0.65 V
